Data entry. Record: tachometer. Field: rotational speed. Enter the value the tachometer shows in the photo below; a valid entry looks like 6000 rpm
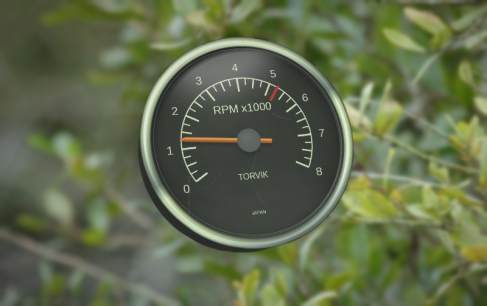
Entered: 1250 rpm
